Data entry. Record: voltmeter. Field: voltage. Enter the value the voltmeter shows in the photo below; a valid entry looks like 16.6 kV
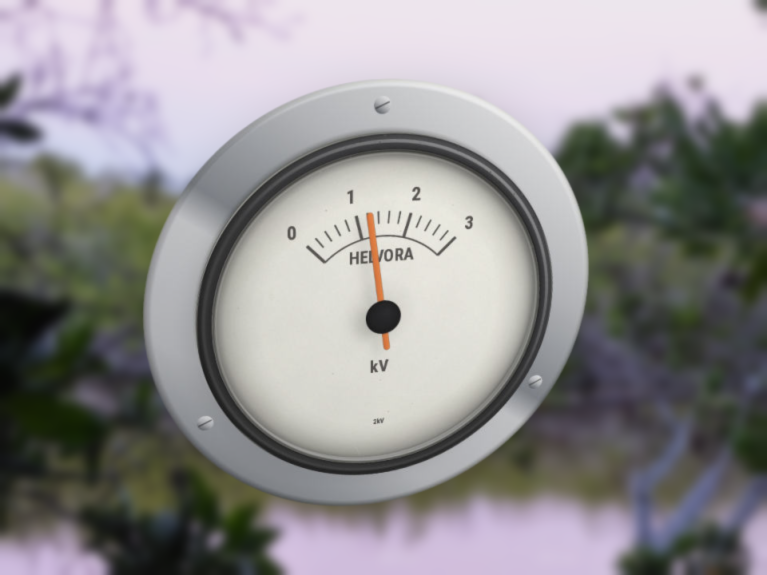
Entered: 1.2 kV
